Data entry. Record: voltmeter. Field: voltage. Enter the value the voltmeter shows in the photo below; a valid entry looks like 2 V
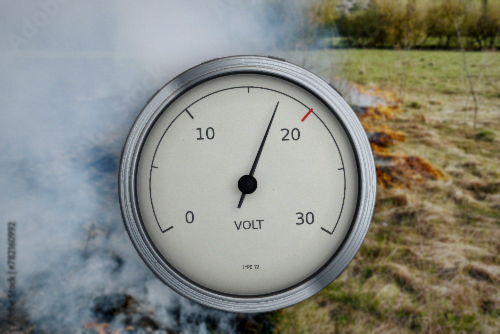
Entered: 17.5 V
